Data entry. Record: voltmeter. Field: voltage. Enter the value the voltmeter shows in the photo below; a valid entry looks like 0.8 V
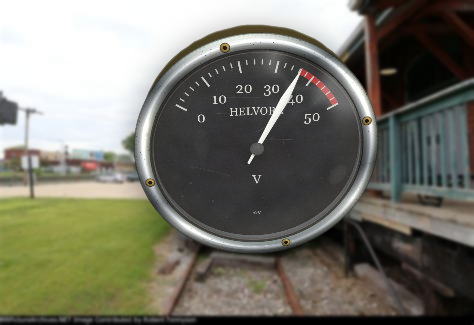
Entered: 36 V
